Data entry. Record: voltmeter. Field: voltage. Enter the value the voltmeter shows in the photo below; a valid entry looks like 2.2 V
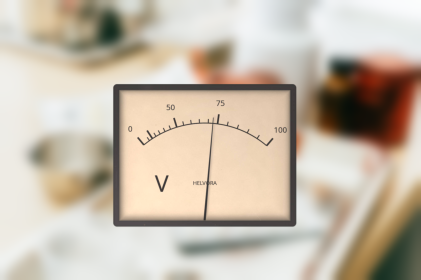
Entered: 72.5 V
